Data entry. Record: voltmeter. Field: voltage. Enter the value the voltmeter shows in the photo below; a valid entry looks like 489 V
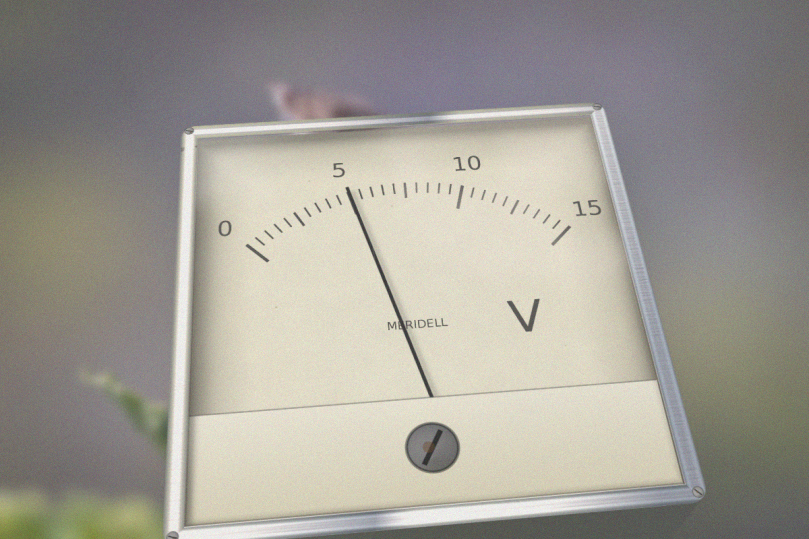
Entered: 5 V
